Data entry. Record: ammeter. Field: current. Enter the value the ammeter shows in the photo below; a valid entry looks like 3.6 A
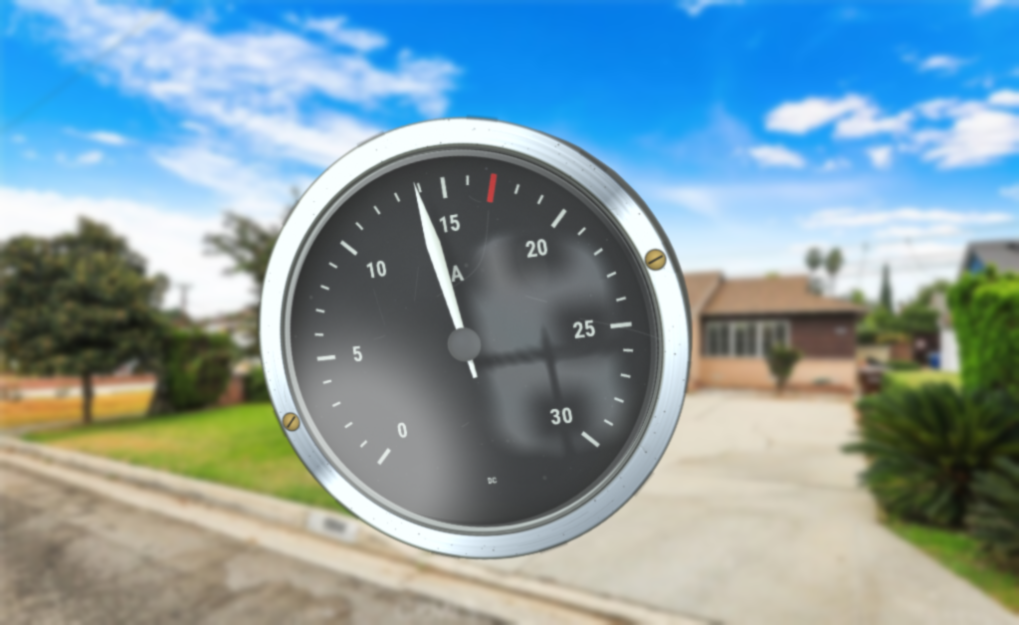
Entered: 14 A
